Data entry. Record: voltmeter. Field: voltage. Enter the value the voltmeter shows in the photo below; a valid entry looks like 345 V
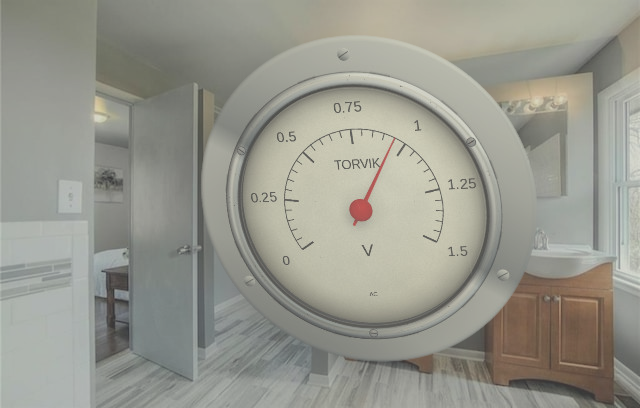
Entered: 0.95 V
